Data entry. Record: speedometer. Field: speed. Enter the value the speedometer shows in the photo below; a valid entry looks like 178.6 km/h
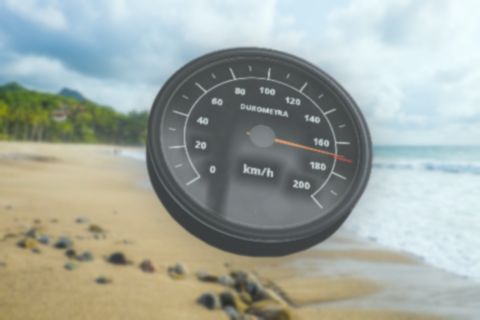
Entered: 170 km/h
